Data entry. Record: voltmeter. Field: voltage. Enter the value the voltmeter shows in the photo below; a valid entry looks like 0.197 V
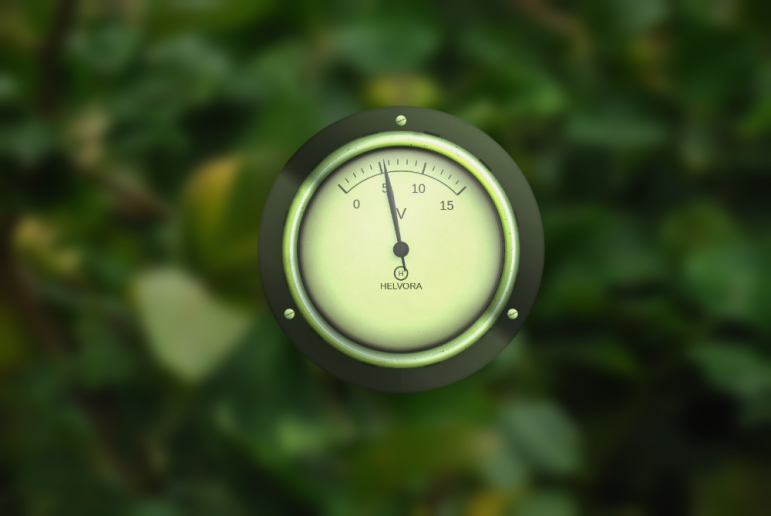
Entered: 5.5 V
